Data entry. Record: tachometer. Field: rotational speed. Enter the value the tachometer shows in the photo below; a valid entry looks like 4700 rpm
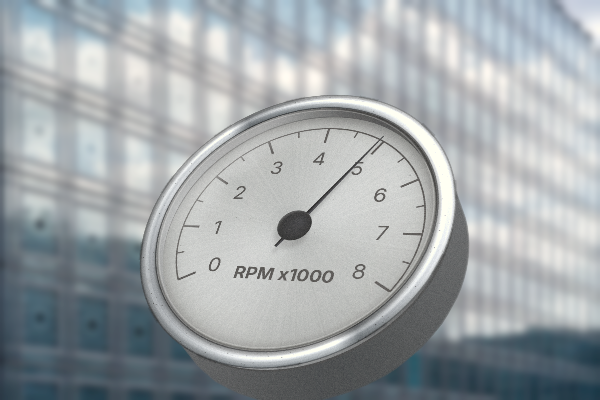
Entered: 5000 rpm
